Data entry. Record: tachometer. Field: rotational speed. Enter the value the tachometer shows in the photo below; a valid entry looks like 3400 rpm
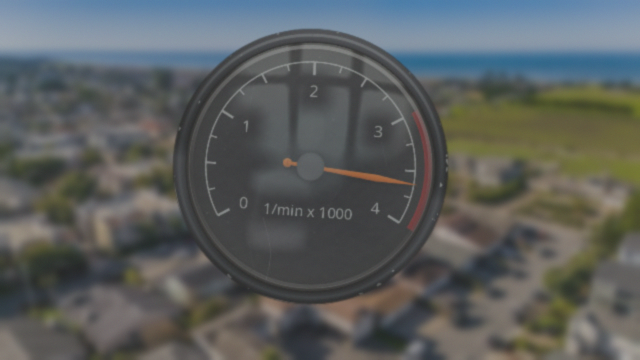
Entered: 3625 rpm
